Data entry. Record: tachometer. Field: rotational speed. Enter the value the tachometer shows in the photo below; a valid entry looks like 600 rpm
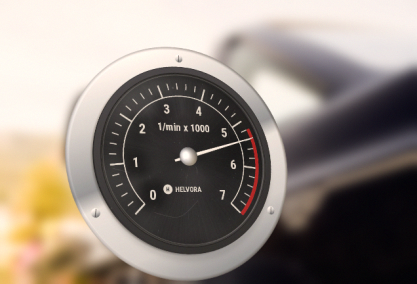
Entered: 5400 rpm
